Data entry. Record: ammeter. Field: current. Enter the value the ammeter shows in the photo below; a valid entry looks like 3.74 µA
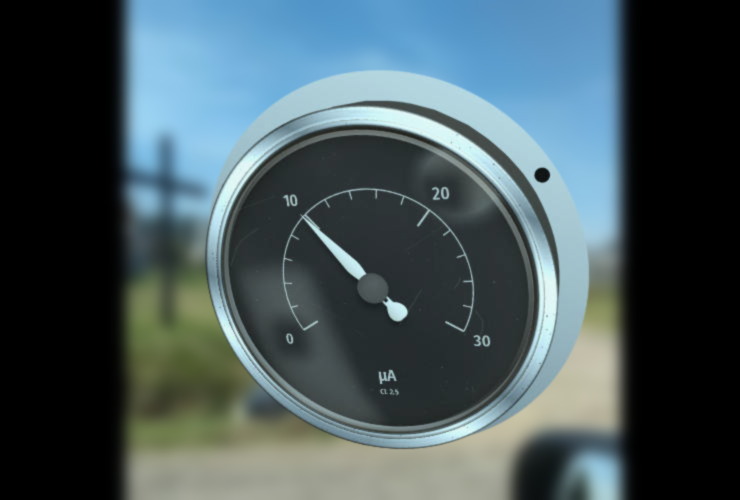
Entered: 10 µA
